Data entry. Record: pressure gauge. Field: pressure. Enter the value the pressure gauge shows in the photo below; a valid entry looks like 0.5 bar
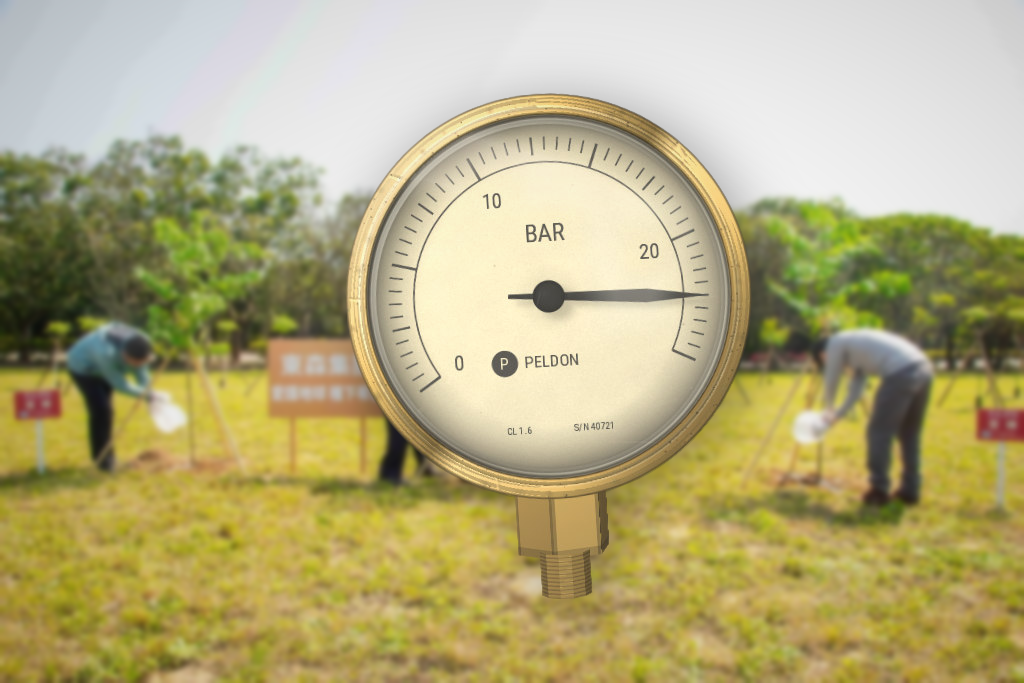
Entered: 22.5 bar
